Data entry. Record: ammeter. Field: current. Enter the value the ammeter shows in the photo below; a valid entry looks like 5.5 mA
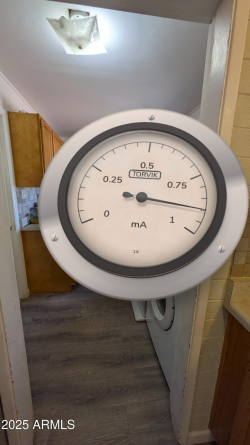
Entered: 0.9 mA
